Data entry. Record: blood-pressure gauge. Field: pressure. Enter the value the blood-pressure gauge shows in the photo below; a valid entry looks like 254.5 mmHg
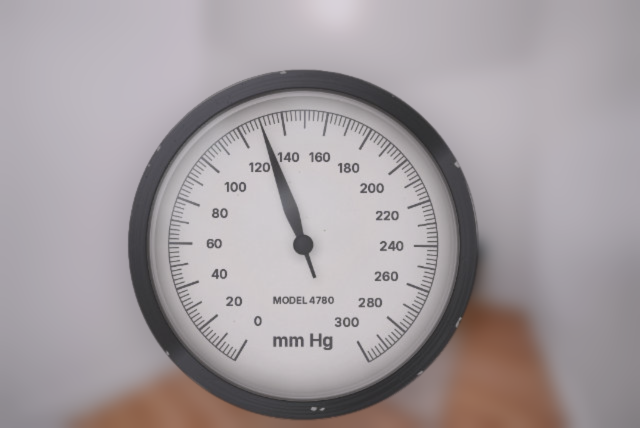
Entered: 130 mmHg
